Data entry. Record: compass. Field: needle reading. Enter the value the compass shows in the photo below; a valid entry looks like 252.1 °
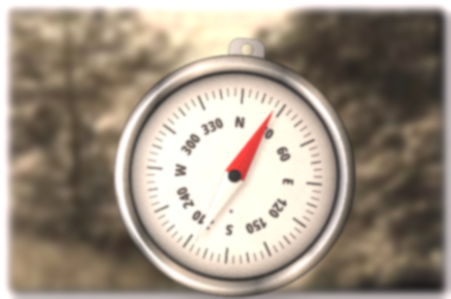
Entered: 25 °
